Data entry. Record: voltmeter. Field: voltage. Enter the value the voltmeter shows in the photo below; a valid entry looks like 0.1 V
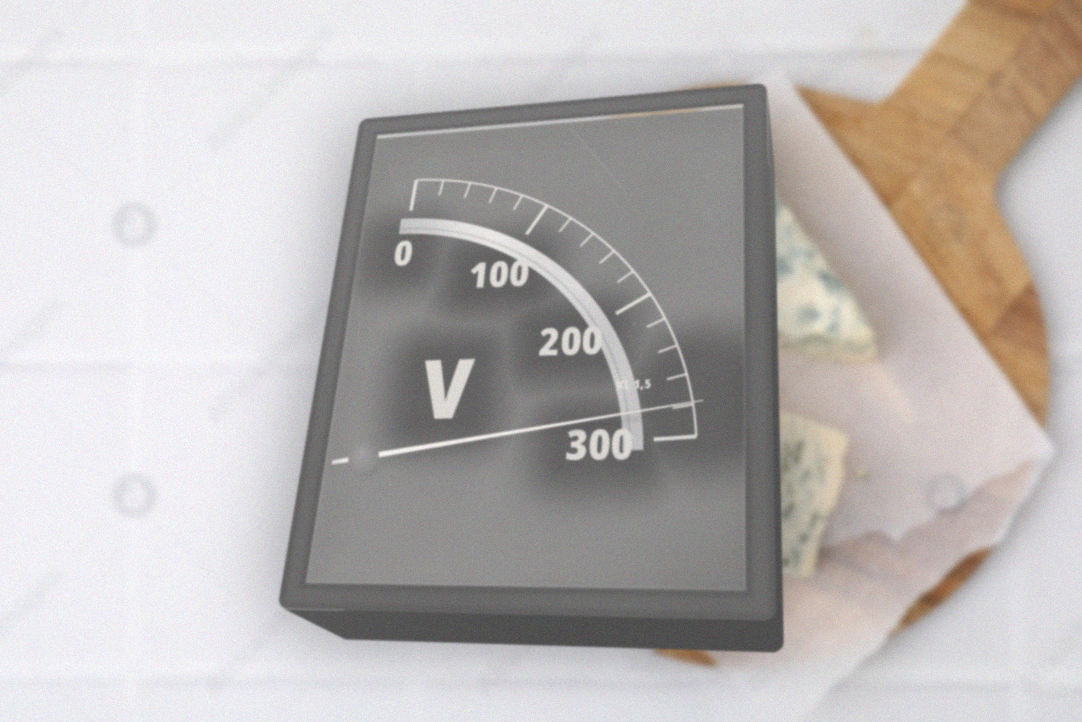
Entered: 280 V
